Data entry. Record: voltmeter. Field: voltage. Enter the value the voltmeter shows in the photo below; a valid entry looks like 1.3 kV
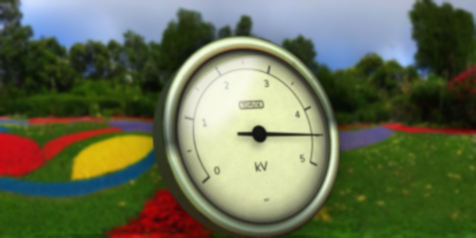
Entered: 4.5 kV
